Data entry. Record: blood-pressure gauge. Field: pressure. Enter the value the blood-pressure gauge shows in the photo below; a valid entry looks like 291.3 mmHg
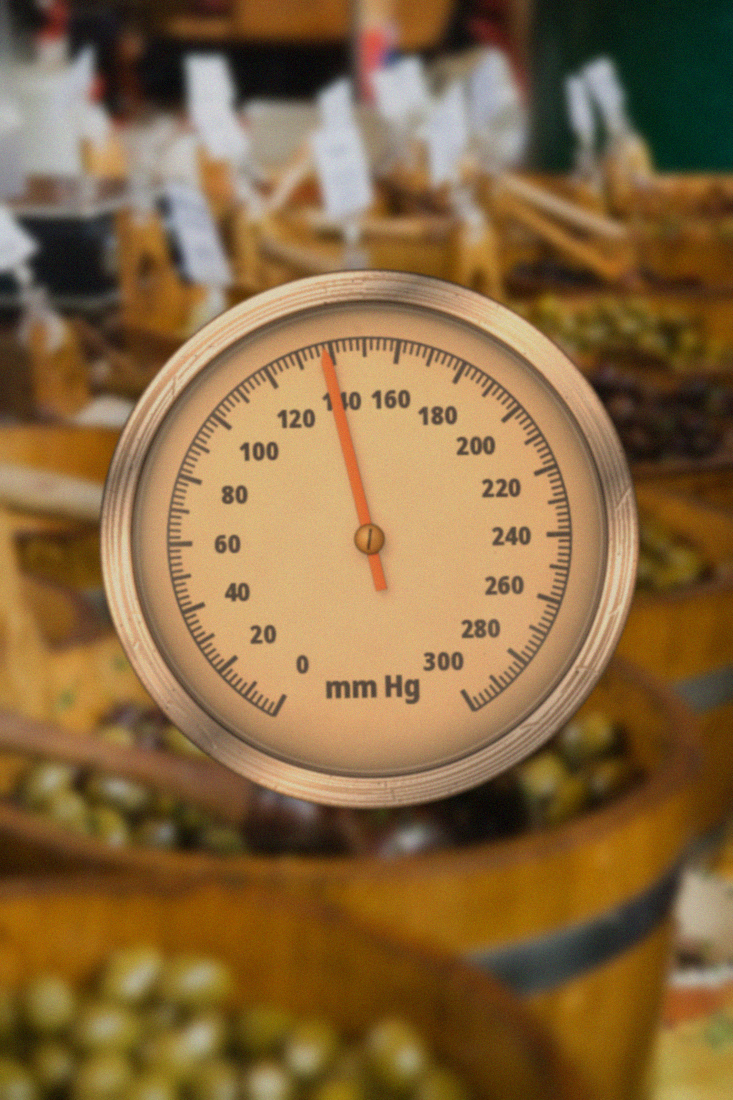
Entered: 138 mmHg
